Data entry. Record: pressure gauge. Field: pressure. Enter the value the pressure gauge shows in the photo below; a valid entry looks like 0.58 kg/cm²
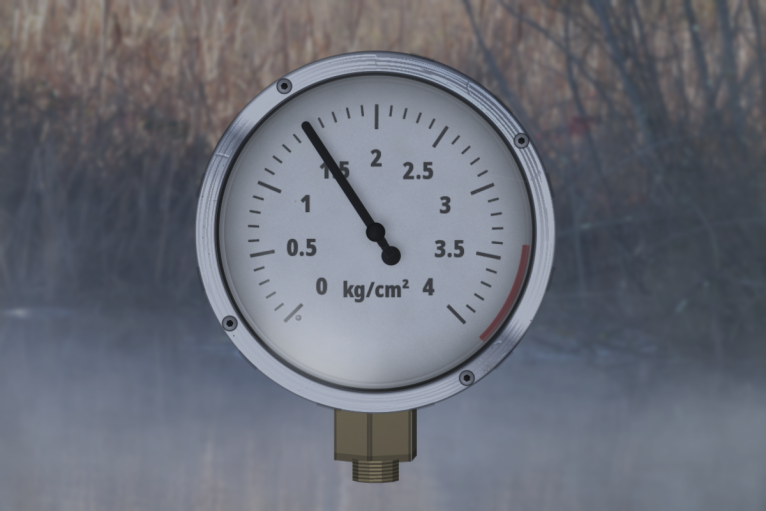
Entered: 1.5 kg/cm²
